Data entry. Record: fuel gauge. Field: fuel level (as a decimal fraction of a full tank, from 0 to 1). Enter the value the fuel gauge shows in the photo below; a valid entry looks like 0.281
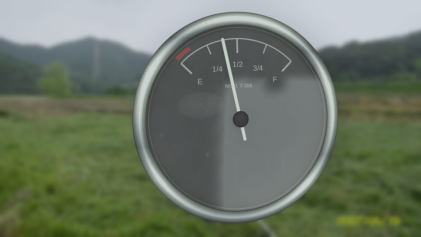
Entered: 0.375
